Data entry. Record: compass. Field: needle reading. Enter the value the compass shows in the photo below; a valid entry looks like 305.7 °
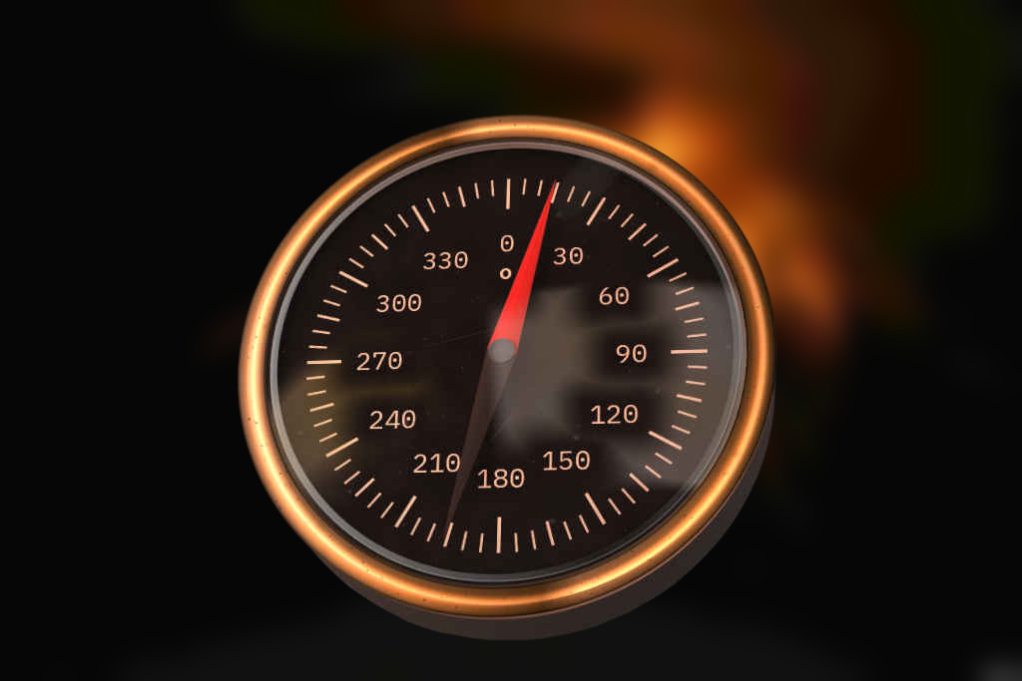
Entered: 15 °
